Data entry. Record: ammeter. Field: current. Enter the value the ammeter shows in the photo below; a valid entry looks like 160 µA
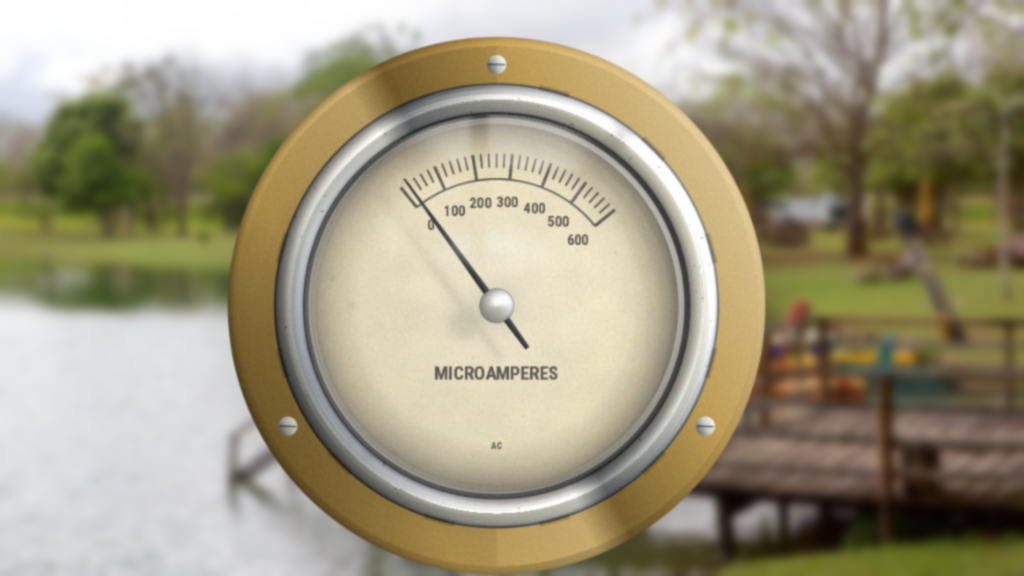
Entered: 20 µA
